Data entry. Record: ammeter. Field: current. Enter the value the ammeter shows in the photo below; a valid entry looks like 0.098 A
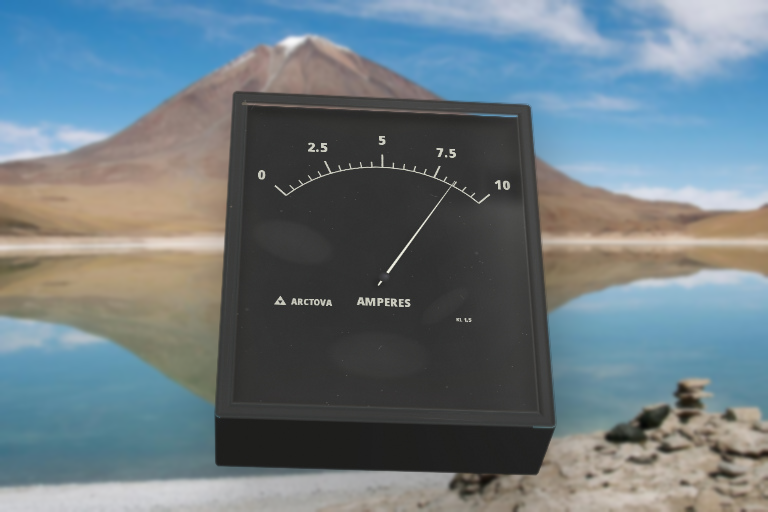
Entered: 8.5 A
